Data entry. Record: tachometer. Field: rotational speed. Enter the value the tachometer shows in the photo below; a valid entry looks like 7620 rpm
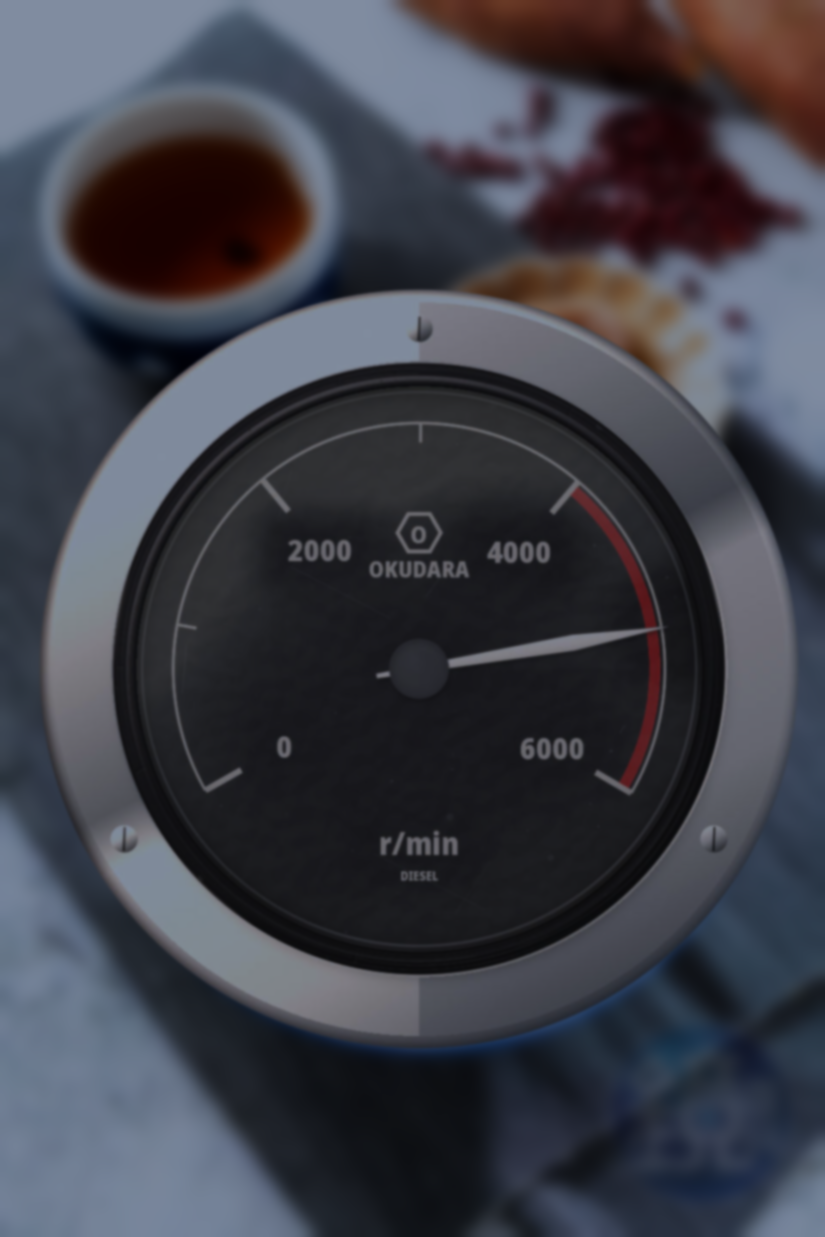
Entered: 5000 rpm
